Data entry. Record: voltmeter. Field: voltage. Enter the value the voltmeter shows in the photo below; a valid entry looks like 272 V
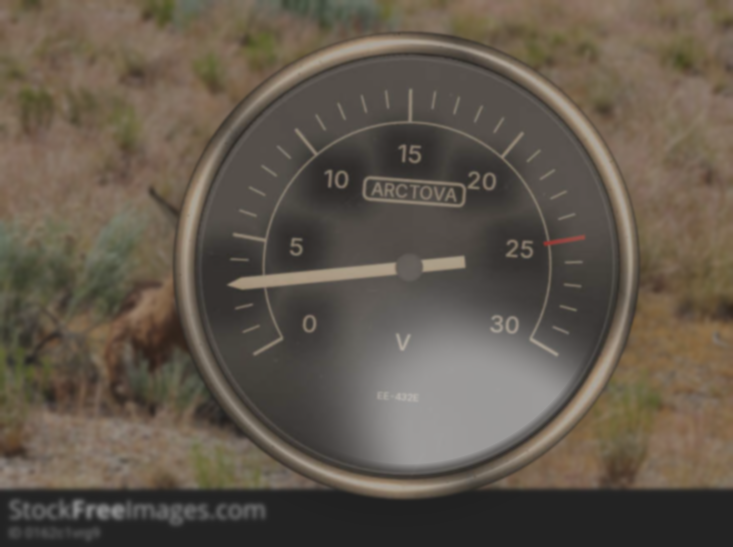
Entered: 3 V
